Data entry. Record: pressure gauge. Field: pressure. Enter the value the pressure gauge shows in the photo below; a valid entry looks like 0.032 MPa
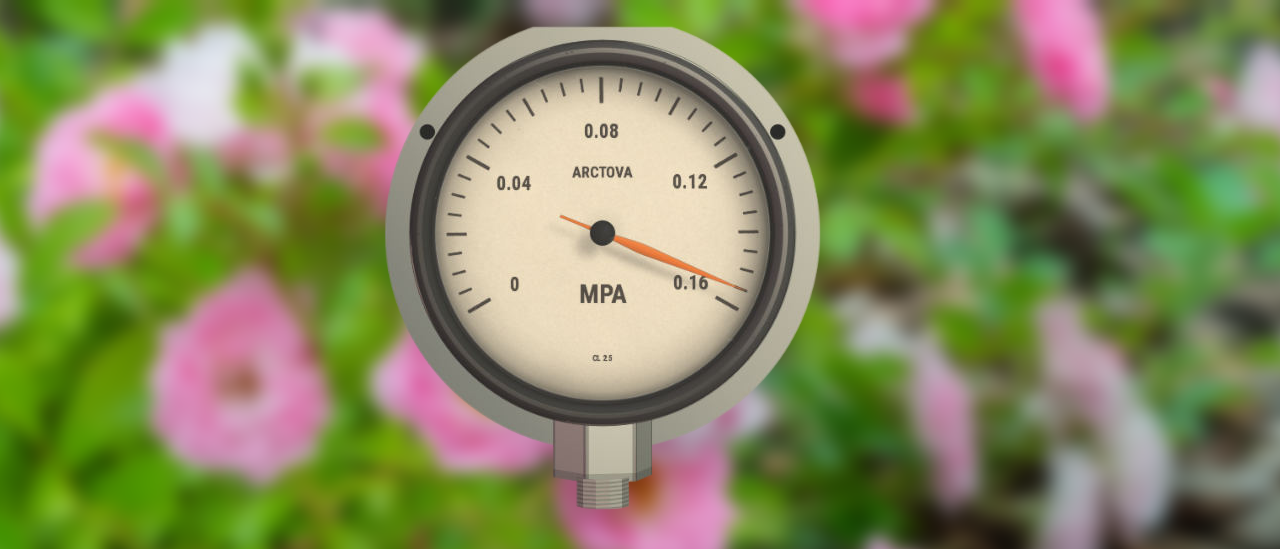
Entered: 0.155 MPa
